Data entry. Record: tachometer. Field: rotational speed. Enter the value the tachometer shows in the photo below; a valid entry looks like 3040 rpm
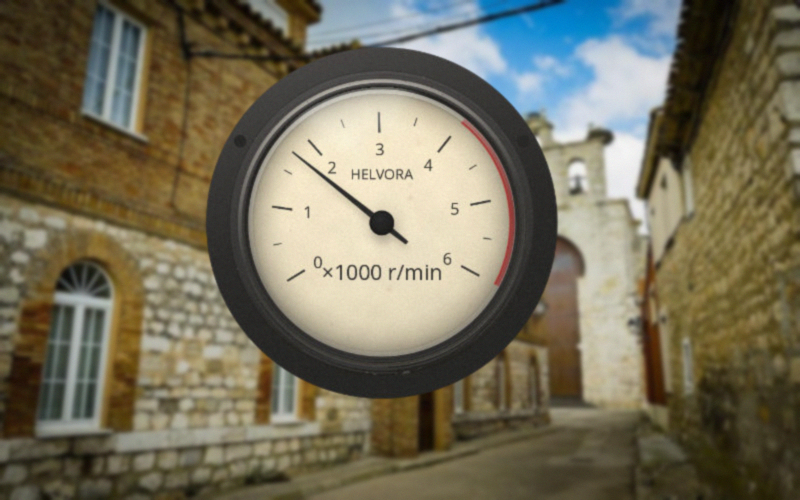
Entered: 1750 rpm
